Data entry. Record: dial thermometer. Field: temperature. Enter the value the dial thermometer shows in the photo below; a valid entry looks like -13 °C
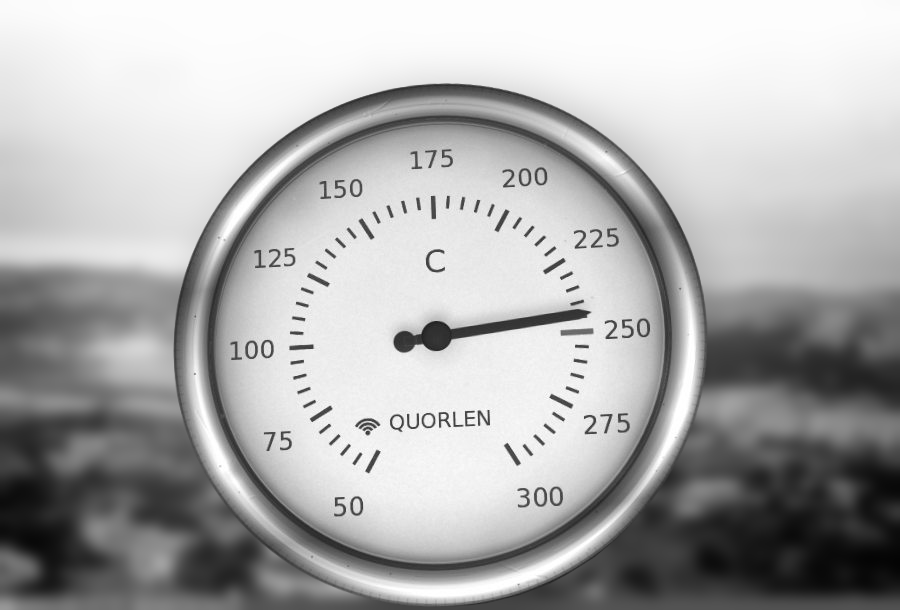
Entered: 245 °C
